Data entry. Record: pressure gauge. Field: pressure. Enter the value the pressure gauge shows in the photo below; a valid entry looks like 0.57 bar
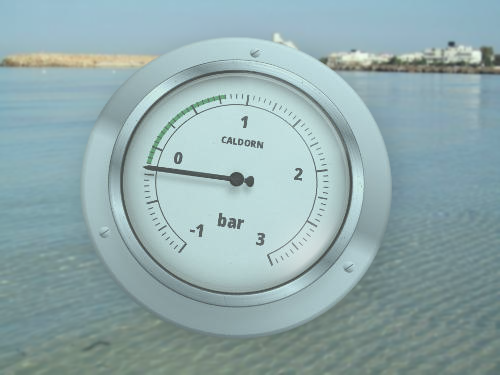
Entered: -0.2 bar
